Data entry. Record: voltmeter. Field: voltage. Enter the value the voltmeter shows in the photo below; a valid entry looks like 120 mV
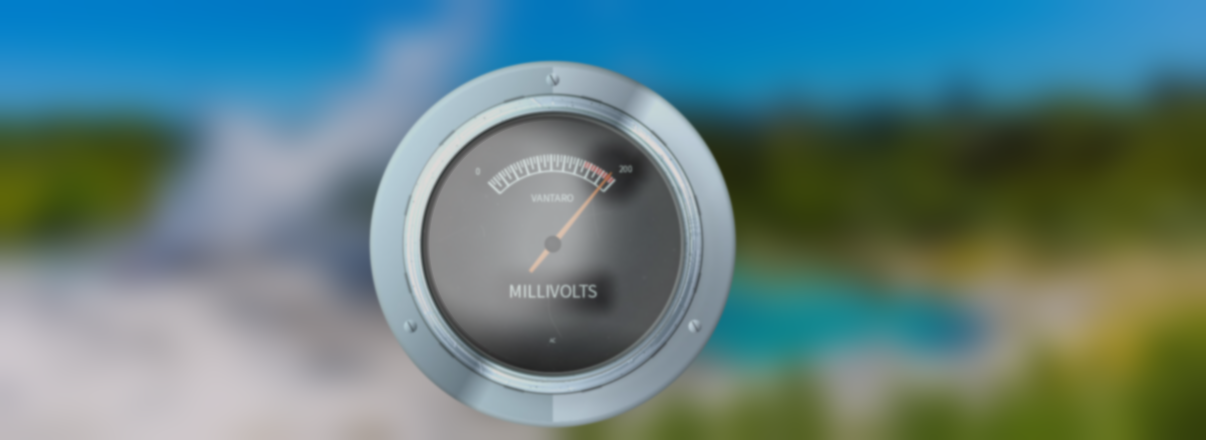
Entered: 190 mV
